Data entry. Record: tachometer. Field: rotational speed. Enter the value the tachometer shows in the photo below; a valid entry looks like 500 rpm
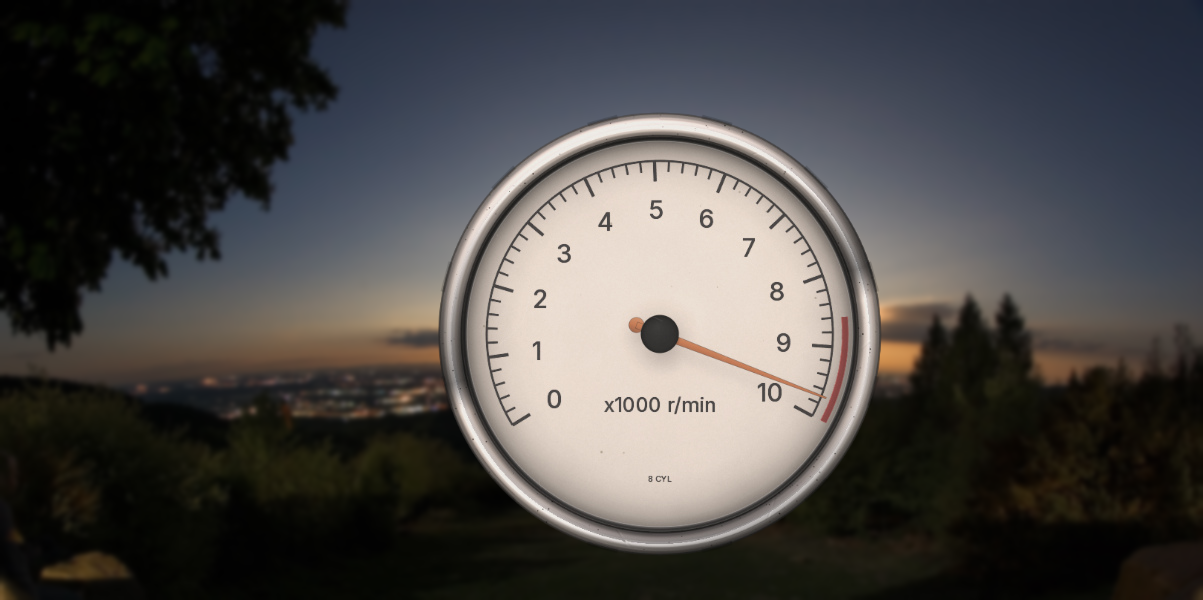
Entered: 9700 rpm
